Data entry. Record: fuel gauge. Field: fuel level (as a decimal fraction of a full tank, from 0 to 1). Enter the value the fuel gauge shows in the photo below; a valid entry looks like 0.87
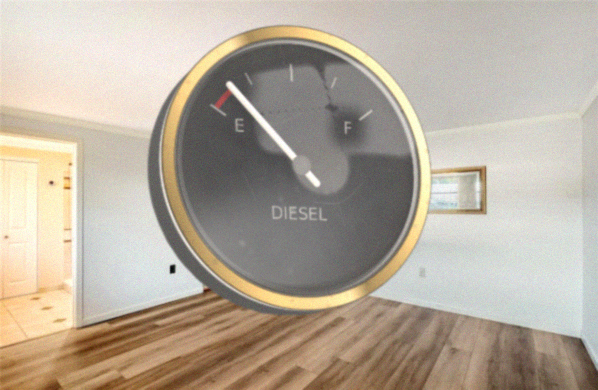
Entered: 0.125
